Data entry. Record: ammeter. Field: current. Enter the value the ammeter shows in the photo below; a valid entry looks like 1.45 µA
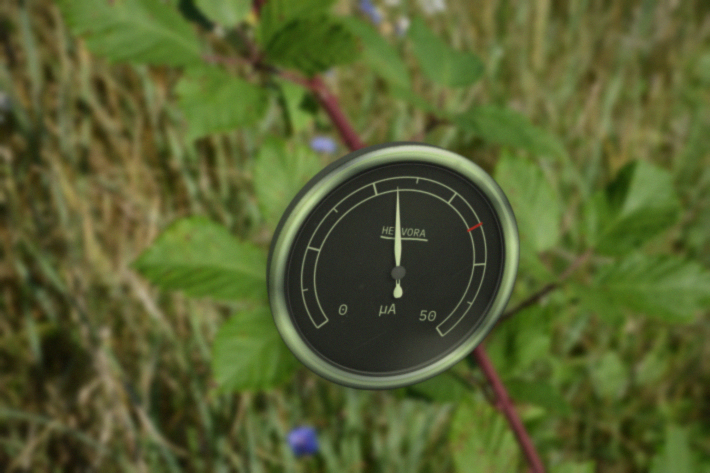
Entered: 22.5 µA
